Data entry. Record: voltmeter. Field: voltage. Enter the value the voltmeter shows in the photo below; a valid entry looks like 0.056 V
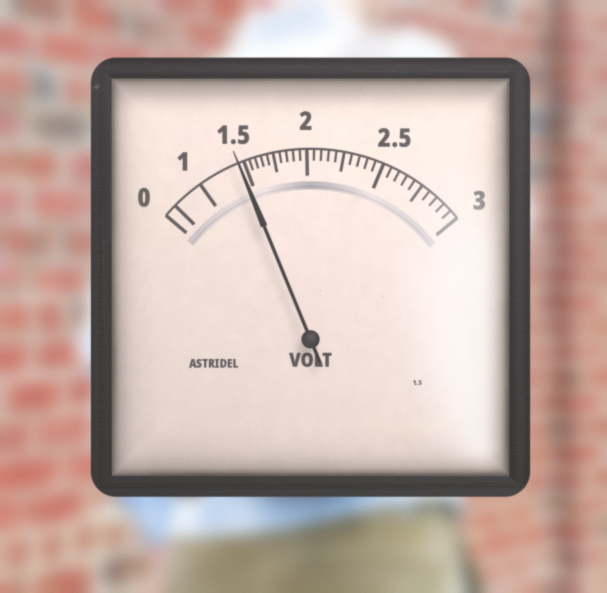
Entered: 1.45 V
